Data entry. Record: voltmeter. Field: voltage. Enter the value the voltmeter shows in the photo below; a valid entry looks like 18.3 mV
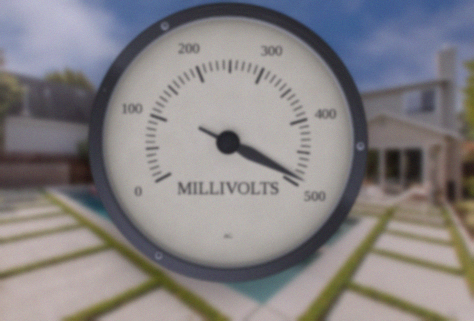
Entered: 490 mV
